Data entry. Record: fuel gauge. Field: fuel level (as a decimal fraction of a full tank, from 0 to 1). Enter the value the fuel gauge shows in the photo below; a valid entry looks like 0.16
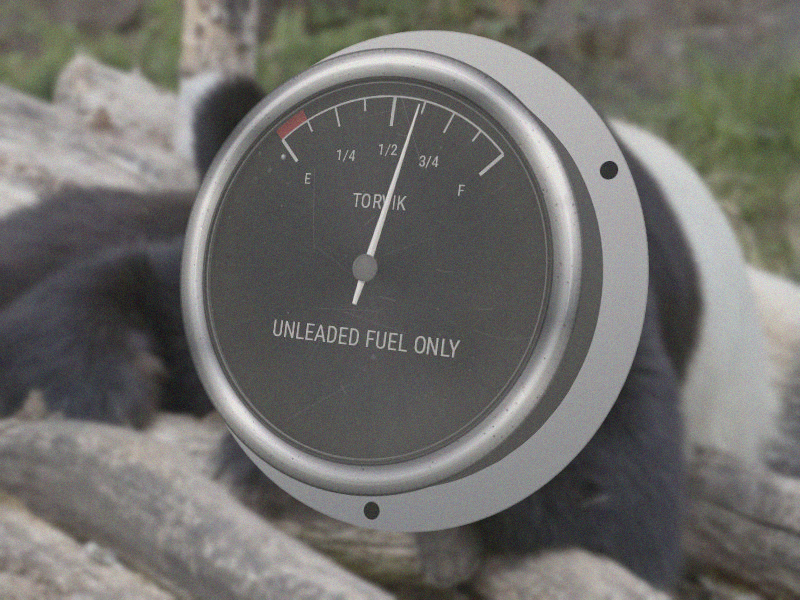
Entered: 0.625
